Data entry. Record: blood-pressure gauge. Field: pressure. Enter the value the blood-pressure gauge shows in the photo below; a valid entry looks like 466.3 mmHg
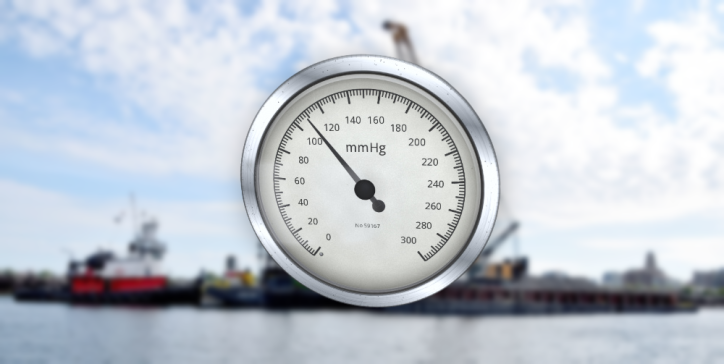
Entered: 110 mmHg
